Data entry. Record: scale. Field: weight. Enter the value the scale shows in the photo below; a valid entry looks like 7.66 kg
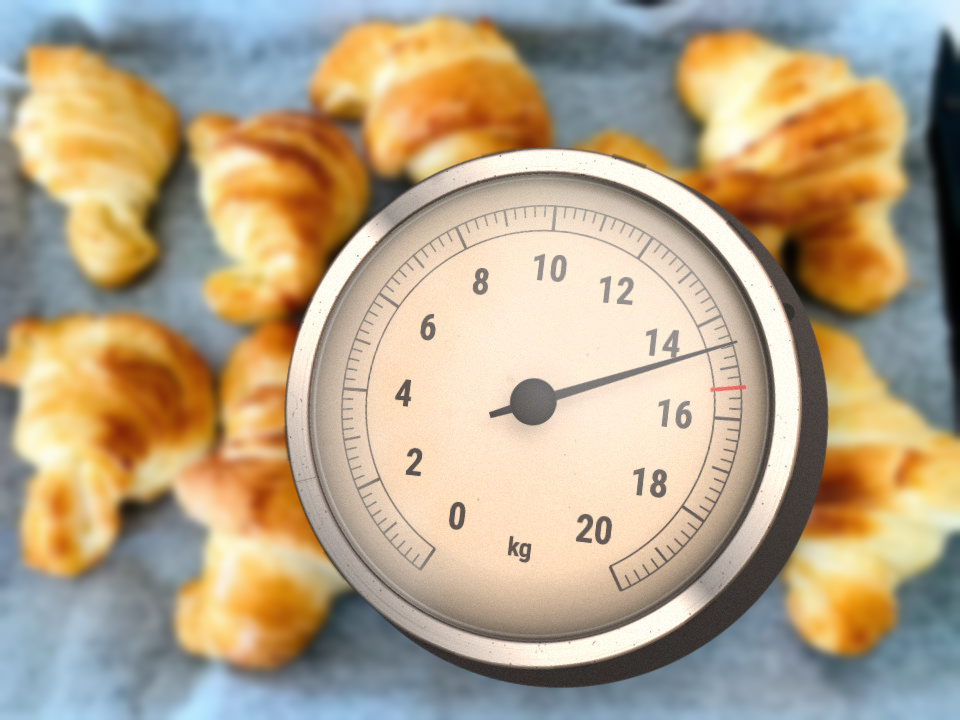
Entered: 14.6 kg
